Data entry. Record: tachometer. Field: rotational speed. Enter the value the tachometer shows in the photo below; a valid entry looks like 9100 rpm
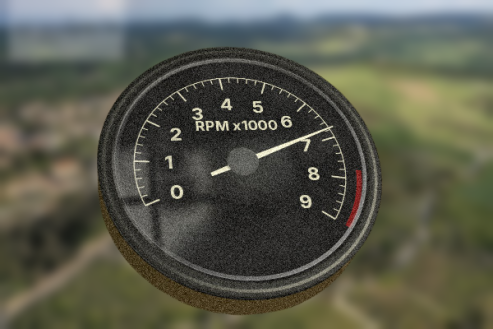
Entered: 6800 rpm
